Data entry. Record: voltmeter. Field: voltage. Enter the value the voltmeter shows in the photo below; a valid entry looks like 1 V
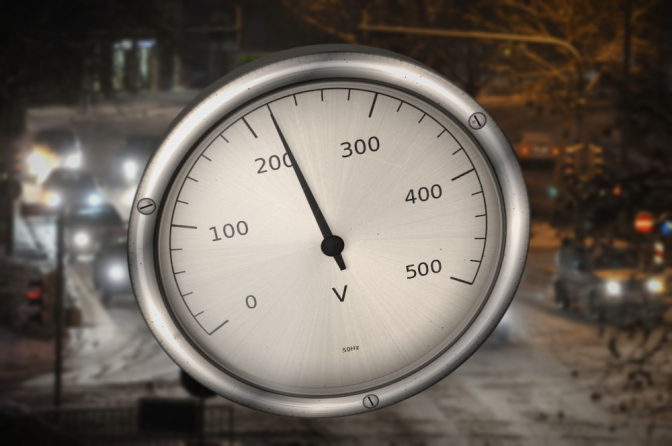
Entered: 220 V
